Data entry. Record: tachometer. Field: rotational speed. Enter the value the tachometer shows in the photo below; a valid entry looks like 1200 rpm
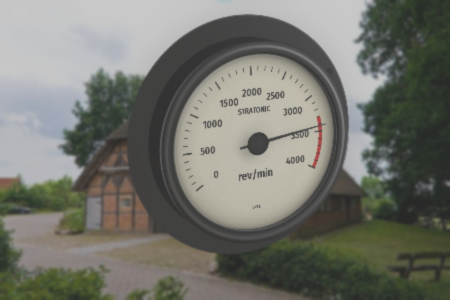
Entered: 3400 rpm
